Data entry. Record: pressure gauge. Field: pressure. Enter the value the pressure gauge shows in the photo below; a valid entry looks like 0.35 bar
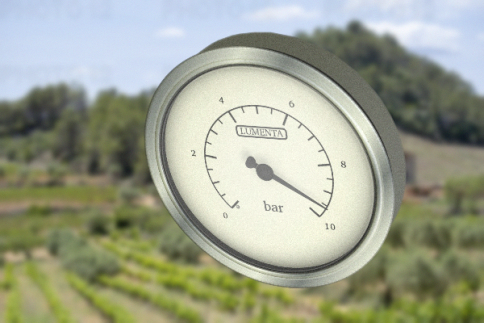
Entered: 9.5 bar
